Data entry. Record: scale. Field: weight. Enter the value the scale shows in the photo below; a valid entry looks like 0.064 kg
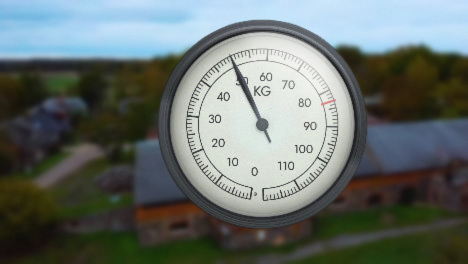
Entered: 50 kg
